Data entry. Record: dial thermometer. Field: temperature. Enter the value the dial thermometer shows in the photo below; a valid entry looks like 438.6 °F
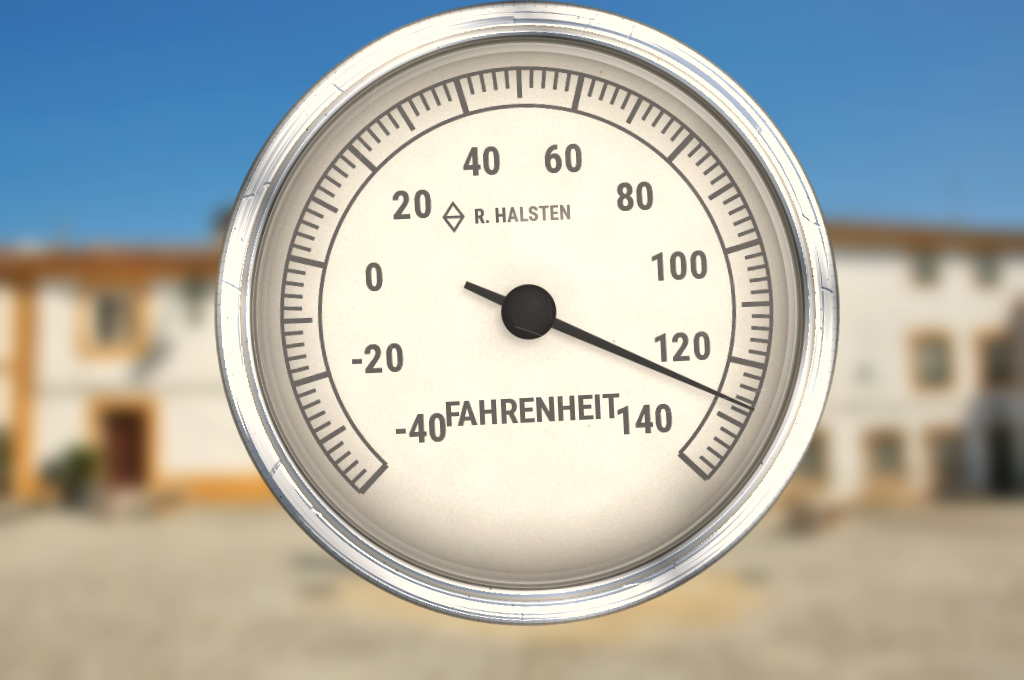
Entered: 127 °F
